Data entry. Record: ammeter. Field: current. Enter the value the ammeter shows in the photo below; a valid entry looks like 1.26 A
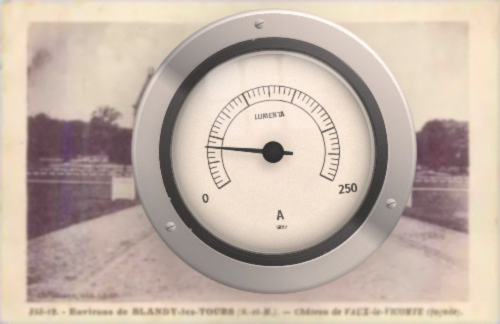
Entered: 40 A
